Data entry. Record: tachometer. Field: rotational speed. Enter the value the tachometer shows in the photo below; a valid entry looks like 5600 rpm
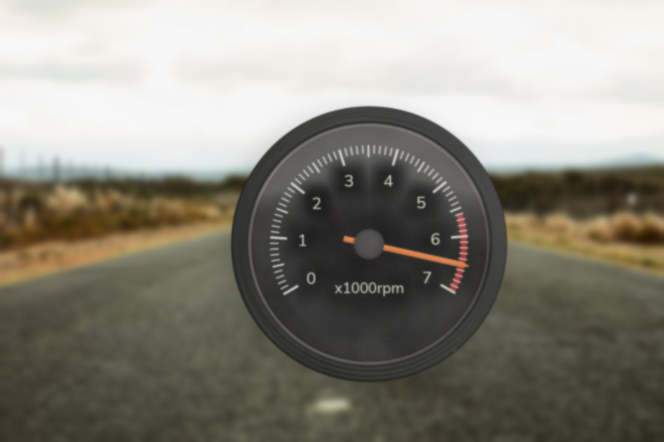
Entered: 6500 rpm
